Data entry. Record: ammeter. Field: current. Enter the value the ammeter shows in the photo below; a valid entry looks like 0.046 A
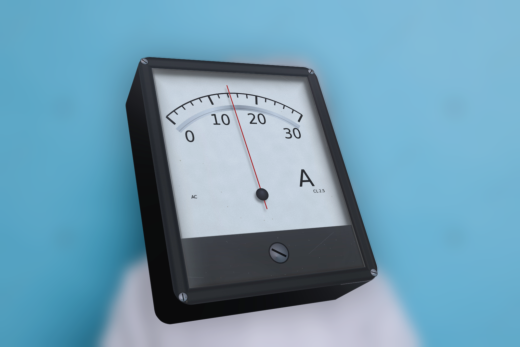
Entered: 14 A
